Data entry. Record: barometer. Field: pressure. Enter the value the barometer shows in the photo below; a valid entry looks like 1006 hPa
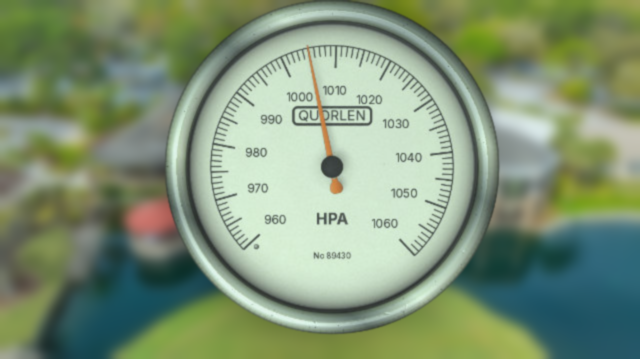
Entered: 1005 hPa
